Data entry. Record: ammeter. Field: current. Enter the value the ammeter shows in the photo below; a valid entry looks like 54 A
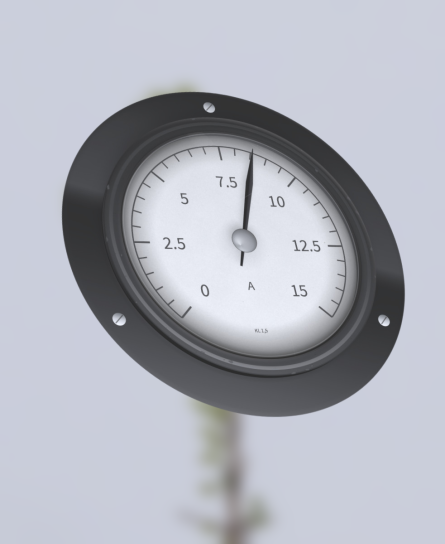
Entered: 8.5 A
